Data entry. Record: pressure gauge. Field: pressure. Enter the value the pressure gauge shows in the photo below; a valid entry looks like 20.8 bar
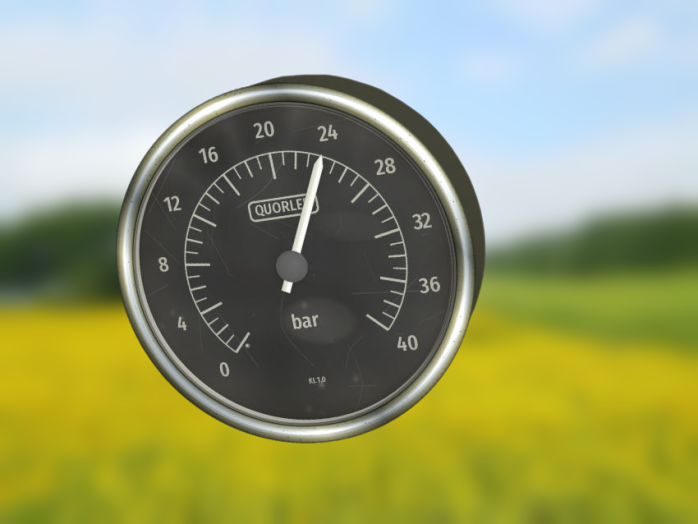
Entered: 24 bar
